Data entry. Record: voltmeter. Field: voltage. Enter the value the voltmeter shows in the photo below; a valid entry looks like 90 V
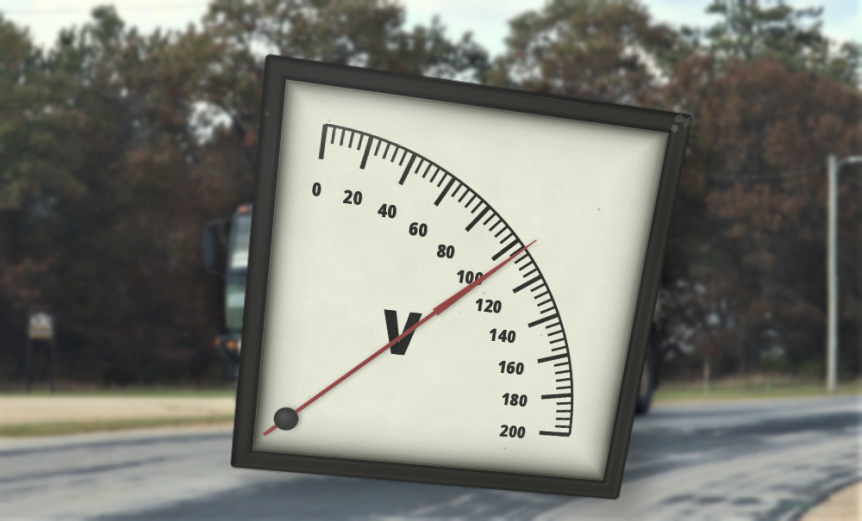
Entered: 104 V
